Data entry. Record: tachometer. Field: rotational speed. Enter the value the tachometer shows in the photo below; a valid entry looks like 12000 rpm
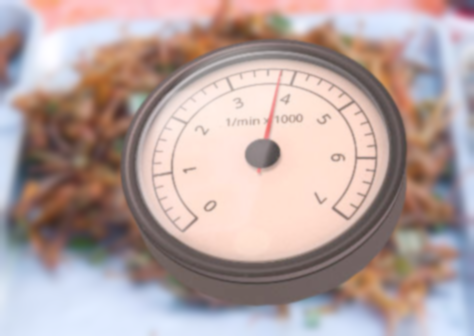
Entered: 3800 rpm
